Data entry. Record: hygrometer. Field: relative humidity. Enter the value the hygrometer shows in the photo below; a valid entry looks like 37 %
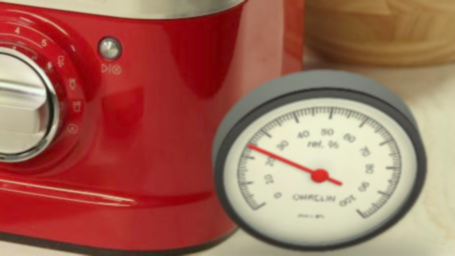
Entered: 25 %
